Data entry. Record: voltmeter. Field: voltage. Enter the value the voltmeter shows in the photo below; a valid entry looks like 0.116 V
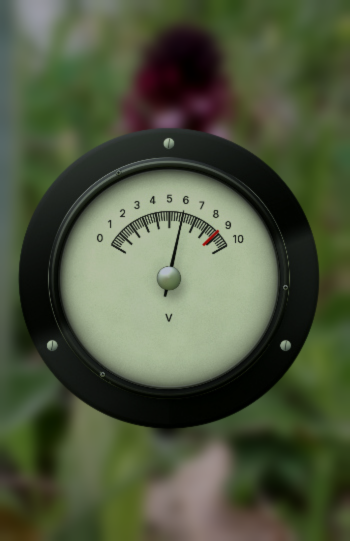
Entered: 6 V
